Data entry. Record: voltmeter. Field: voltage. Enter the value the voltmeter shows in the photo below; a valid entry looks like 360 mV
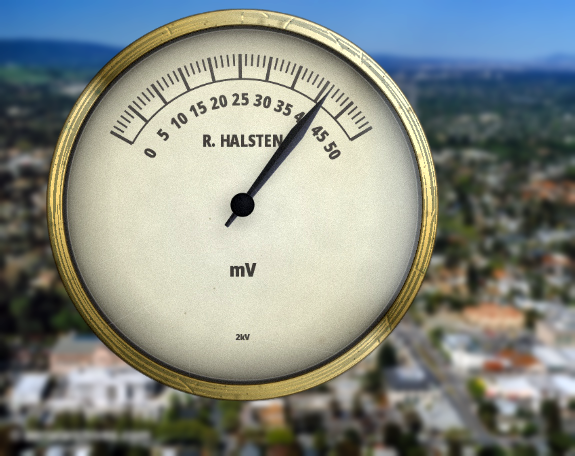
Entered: 41 mV
